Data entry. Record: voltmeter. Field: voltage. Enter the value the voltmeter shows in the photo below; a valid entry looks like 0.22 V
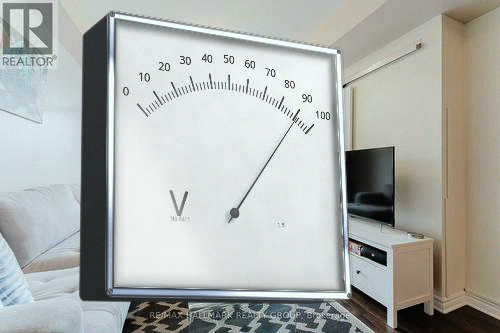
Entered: 90 V
